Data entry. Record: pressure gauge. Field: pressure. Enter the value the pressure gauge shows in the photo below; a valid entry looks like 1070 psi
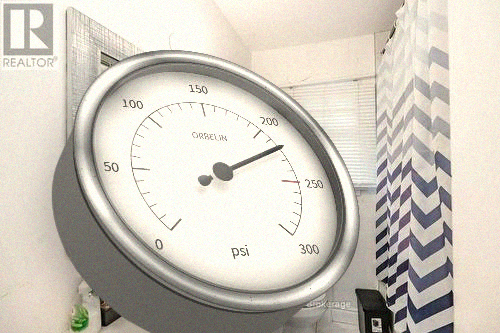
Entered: 220 psi
